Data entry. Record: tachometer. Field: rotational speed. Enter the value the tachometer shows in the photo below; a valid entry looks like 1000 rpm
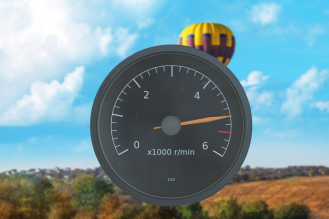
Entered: 5000 rpm
